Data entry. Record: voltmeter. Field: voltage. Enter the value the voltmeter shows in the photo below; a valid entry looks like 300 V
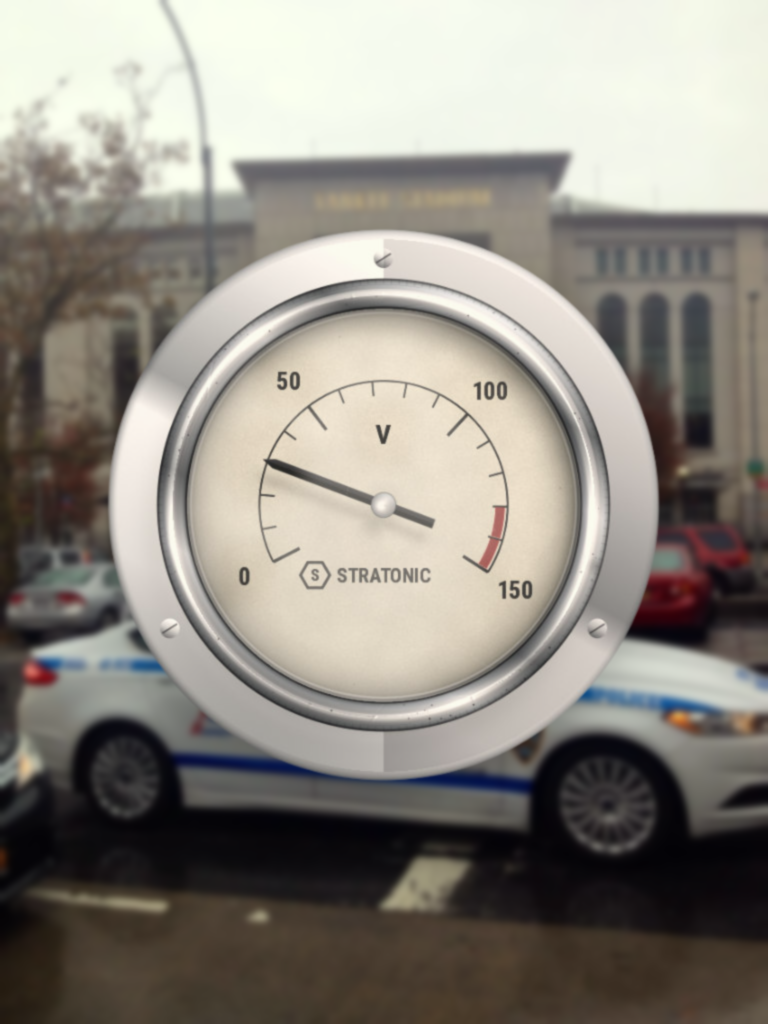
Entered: 30 V
